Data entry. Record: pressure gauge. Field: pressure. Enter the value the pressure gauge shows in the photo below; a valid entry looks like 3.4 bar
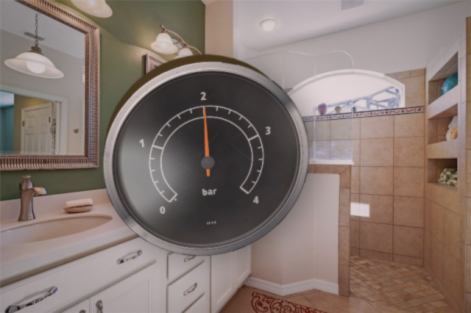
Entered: 2 bar
